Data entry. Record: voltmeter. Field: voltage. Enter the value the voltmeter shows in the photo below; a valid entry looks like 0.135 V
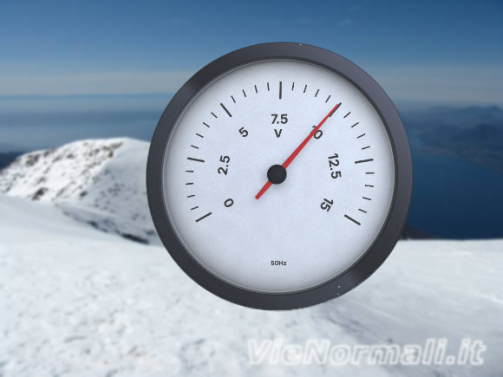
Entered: 10 V
